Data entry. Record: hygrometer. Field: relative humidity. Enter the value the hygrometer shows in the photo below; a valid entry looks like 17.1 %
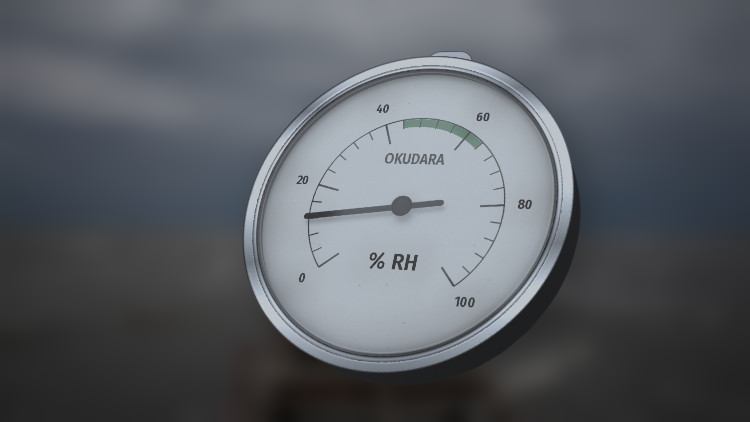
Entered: 12 %
